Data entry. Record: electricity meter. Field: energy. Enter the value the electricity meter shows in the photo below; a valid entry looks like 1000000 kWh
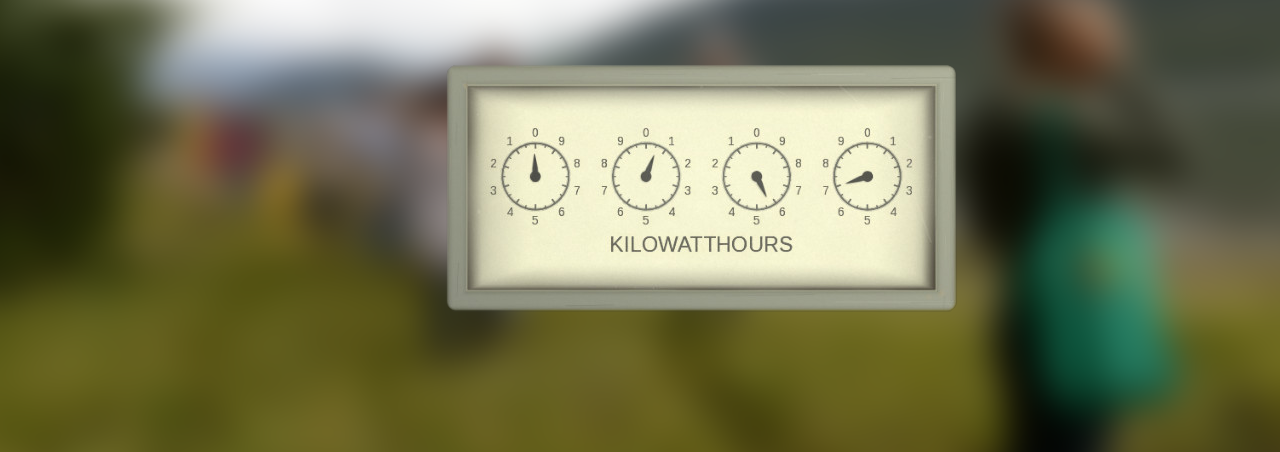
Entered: 57 kWh
